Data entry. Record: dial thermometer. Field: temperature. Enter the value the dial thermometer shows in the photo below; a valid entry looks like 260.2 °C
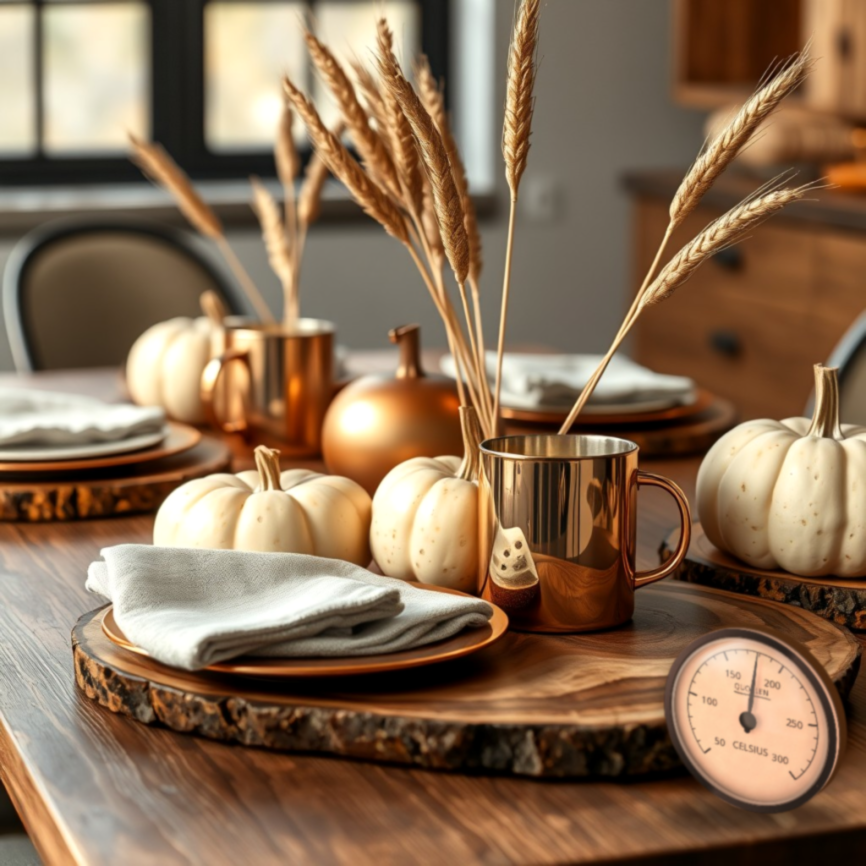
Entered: 180 °C
